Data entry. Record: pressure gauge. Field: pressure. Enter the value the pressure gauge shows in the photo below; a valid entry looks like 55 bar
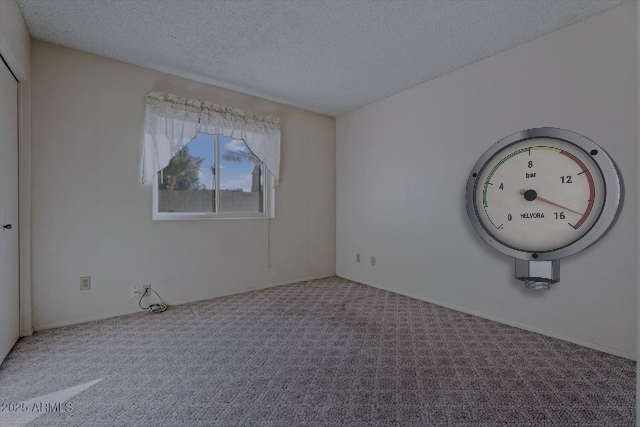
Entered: 15 bar
